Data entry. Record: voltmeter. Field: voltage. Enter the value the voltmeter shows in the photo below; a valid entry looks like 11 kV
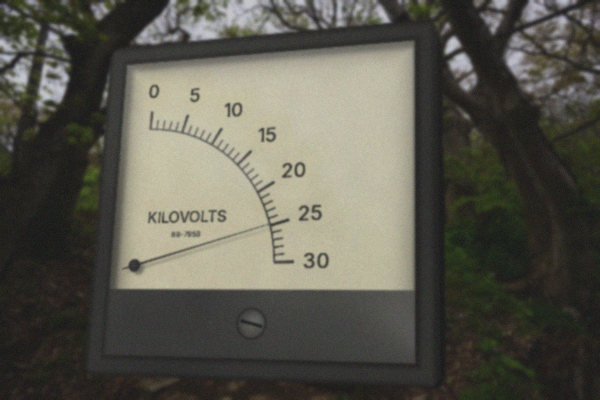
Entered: 25 kV
